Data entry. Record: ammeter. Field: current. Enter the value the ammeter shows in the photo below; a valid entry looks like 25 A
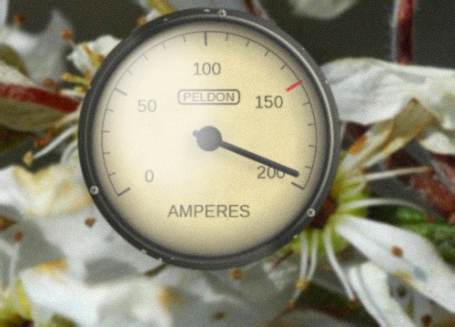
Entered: 195 A
